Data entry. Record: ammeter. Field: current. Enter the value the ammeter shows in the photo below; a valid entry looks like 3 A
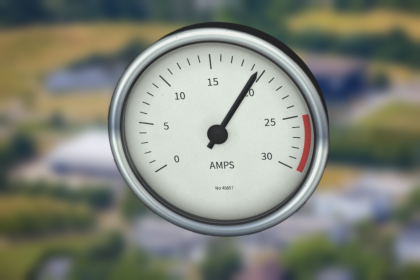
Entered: 19.5 A
